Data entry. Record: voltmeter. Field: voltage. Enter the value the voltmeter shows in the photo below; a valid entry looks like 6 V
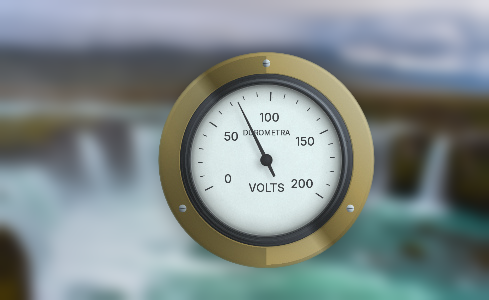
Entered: 75 V
